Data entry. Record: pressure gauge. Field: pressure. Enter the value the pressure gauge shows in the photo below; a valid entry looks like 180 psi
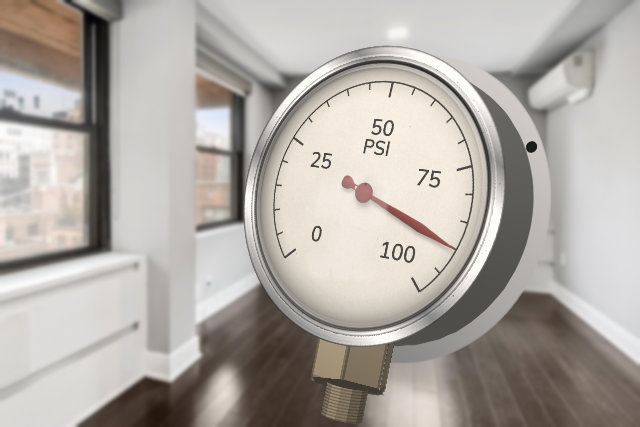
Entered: 90 psi
